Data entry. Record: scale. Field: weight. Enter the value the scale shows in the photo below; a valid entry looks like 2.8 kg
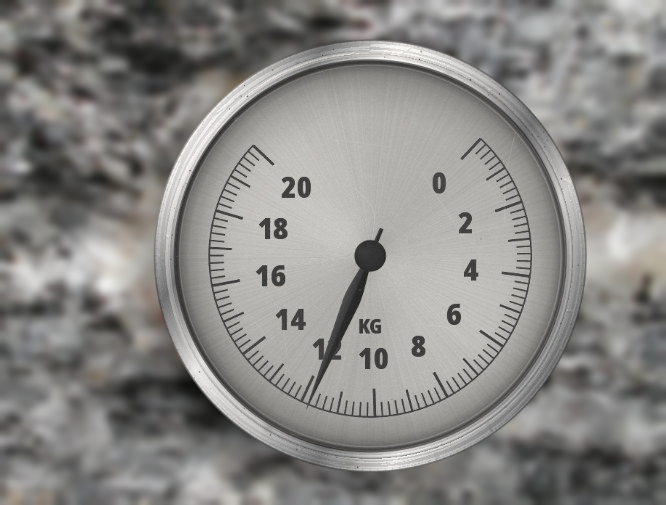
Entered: 11.8 kg
